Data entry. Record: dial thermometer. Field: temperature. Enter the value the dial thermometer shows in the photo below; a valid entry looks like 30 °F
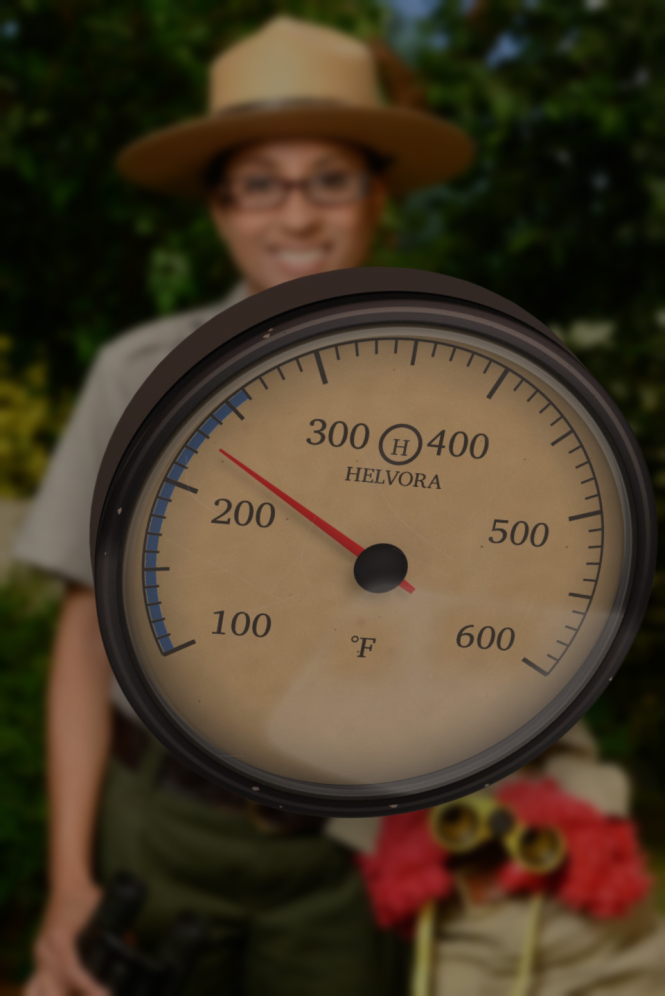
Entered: 230 °F
